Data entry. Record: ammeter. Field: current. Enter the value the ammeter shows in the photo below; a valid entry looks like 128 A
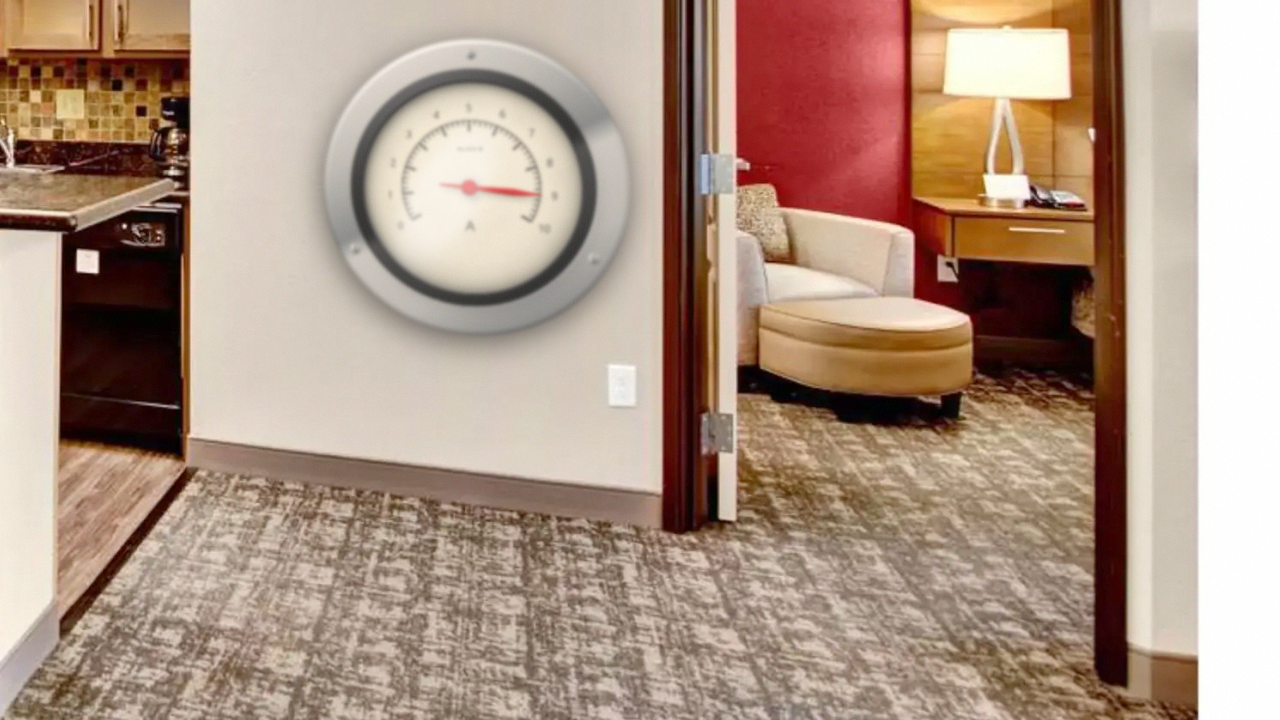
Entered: 9 A
